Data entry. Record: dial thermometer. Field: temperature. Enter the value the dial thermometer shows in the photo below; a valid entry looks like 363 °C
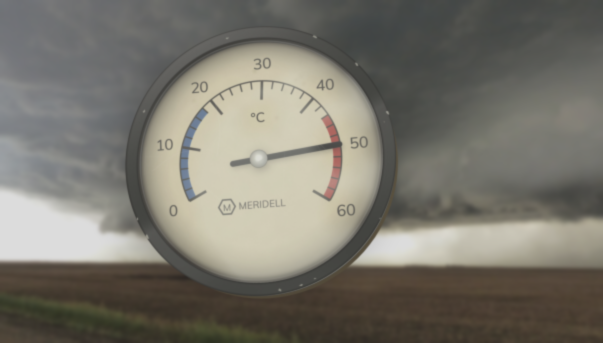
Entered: 50 °C
